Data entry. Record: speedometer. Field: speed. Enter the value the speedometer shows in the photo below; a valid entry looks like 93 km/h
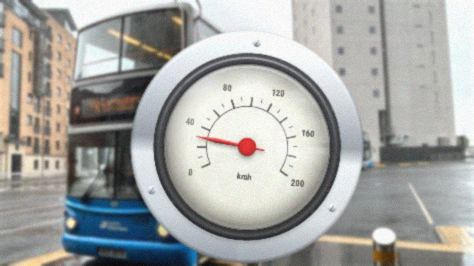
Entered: 30 km/h
